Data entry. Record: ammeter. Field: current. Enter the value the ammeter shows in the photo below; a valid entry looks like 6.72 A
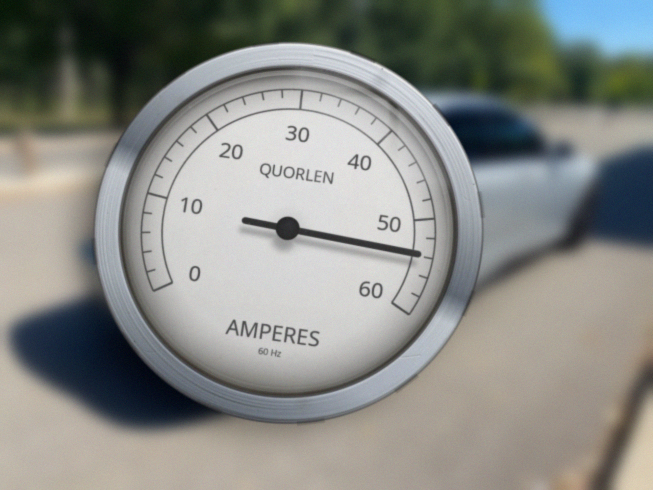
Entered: 54 A
